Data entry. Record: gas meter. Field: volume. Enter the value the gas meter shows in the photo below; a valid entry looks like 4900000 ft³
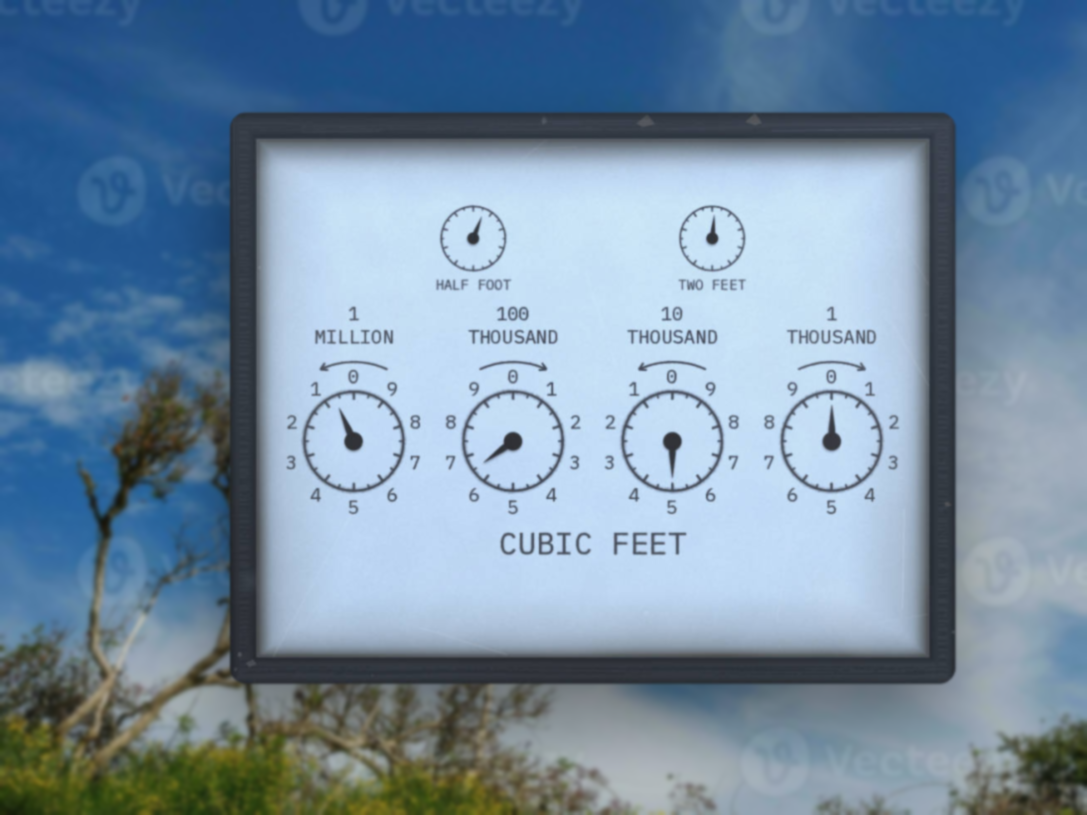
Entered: 65000 ft³
